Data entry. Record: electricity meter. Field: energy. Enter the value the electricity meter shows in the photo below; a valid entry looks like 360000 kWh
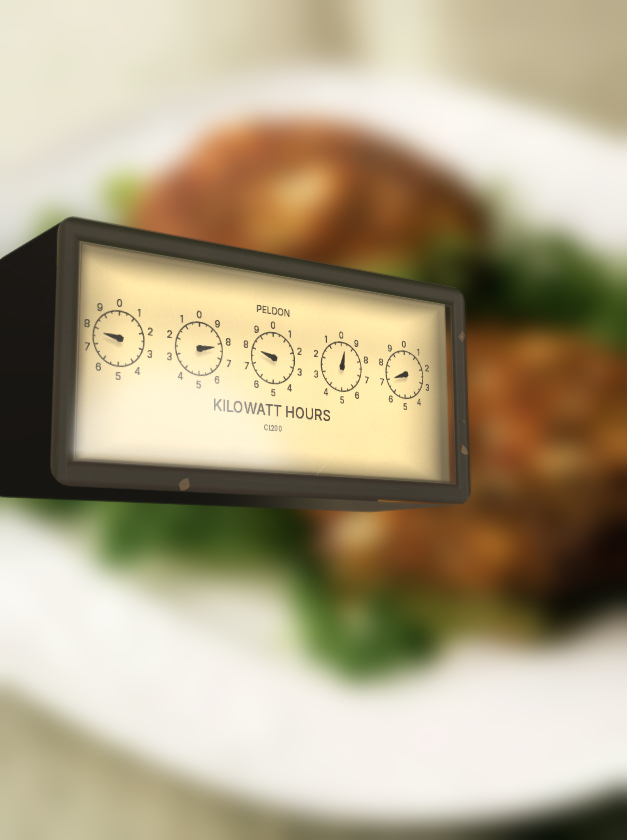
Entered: 77797 kWh
